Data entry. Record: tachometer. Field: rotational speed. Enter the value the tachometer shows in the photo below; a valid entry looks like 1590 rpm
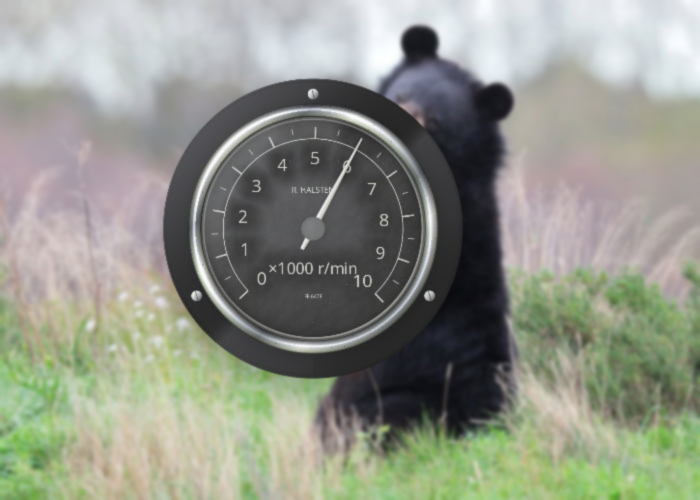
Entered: 6000 rpm
